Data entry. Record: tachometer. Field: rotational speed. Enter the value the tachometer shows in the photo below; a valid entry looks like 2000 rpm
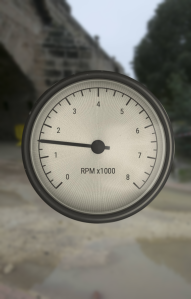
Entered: 1500 rpm
